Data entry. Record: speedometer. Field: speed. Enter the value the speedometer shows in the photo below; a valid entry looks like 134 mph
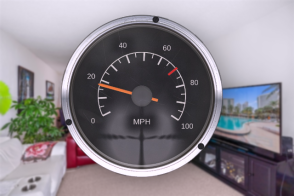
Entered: 17.5 mph
